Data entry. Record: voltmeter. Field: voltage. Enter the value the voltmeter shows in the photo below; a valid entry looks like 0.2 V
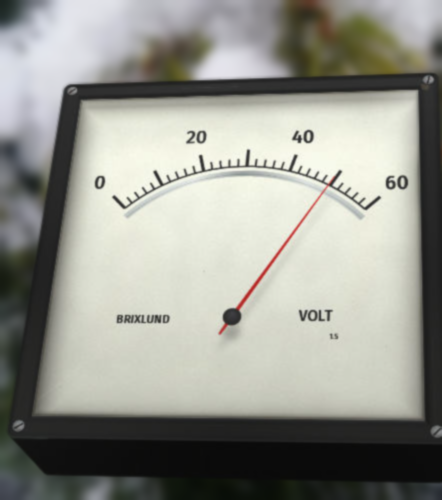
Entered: 50 V
